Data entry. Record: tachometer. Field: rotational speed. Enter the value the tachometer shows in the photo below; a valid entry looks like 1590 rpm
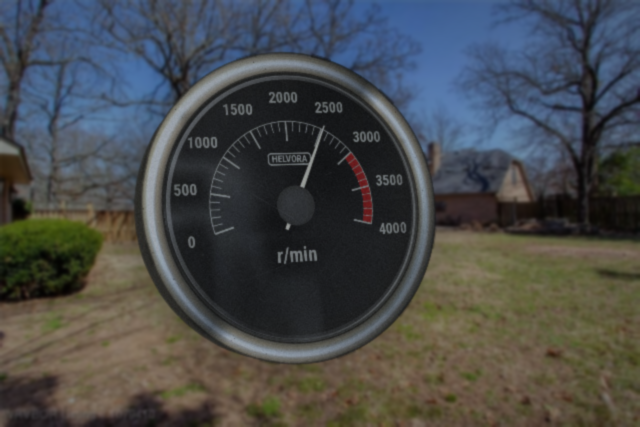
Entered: 2500 rpm
